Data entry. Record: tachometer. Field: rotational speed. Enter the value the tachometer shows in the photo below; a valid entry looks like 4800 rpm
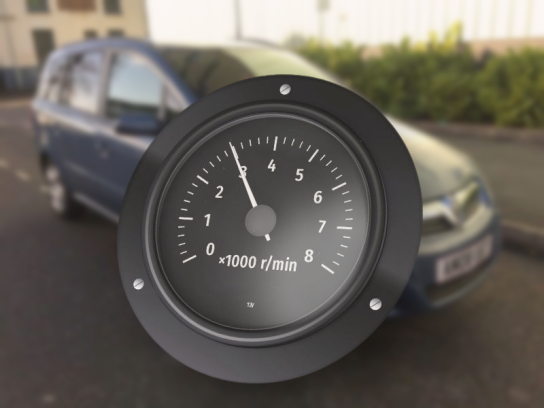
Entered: 3000 rpm
